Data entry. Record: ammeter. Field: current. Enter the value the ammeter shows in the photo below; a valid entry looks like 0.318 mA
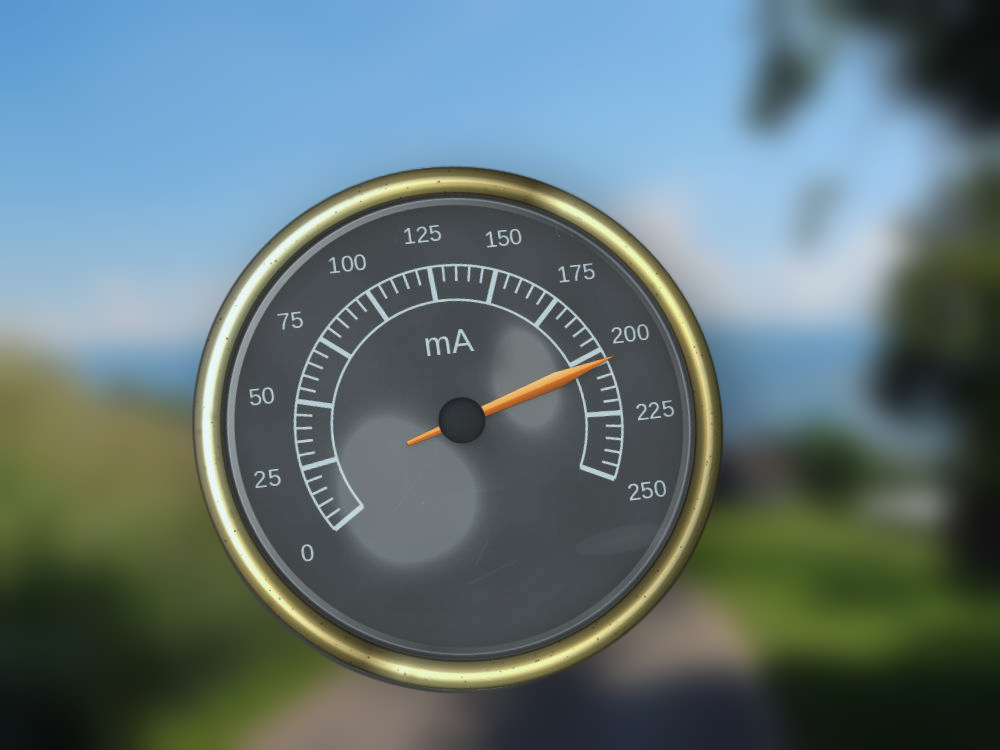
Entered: 205 mA
